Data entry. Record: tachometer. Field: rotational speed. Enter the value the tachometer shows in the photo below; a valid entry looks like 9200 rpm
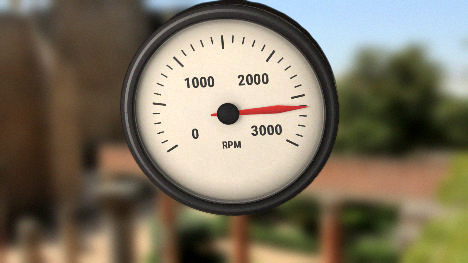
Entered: 2600 rpm
